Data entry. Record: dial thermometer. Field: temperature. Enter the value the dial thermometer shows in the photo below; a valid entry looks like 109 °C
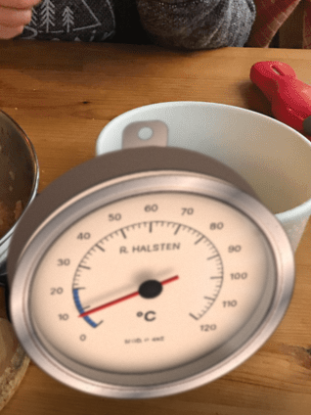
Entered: 10 °C
